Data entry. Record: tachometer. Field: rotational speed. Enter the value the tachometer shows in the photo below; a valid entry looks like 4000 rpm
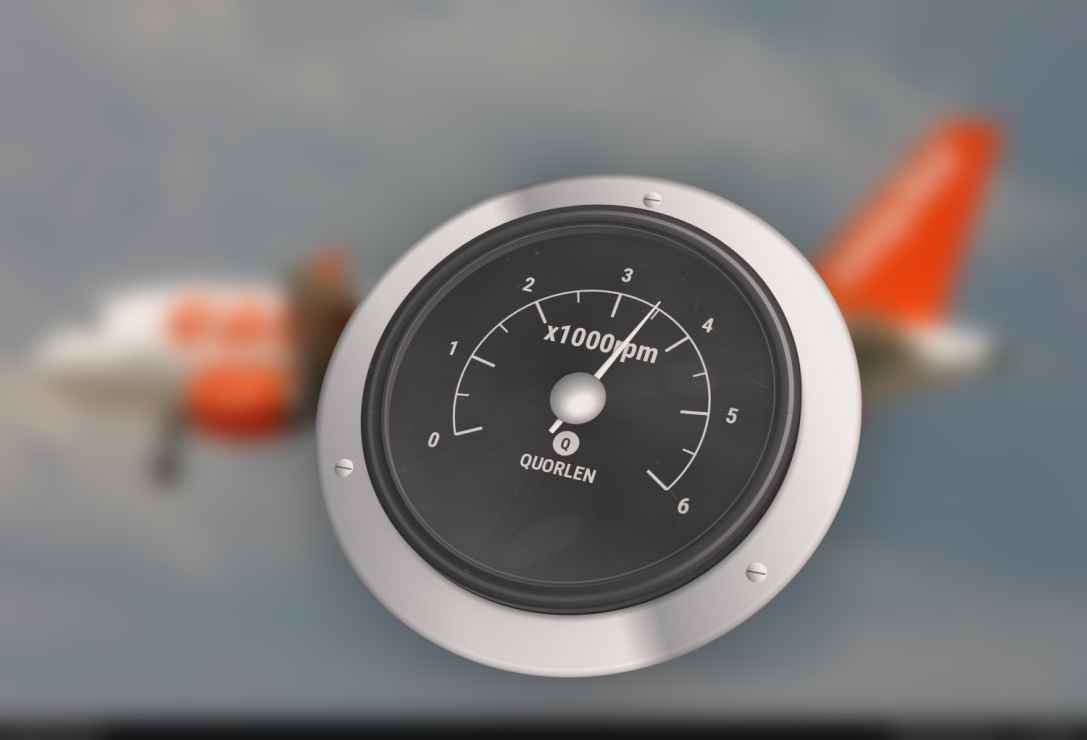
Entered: 3500 rpm
